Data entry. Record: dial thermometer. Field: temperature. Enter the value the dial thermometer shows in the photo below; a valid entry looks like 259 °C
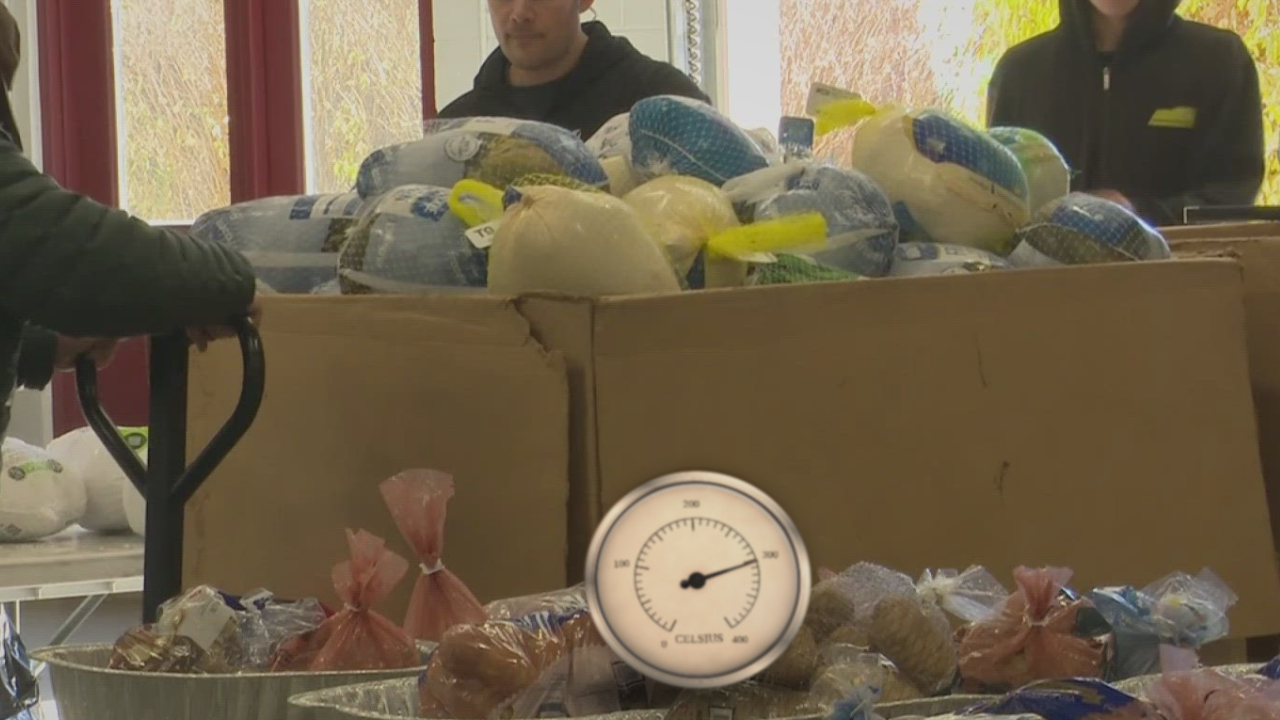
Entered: 300 °C
